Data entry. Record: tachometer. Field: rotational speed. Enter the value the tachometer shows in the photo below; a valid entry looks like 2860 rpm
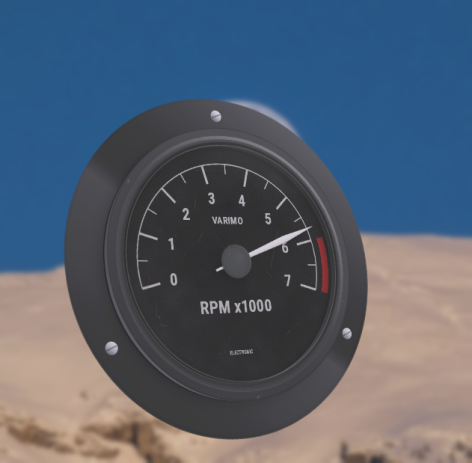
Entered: 5750 rpm
